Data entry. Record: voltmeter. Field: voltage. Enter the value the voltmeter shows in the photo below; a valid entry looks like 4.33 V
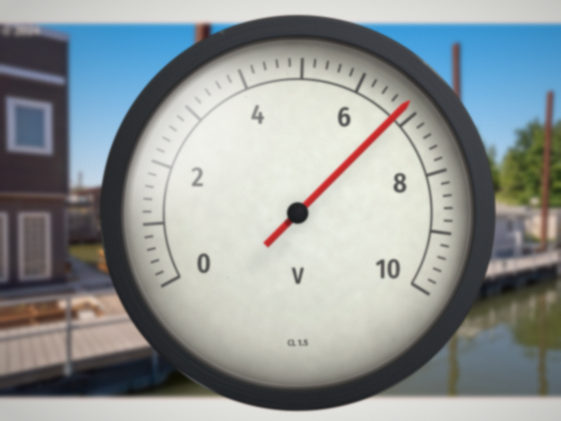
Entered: 6.8 V
